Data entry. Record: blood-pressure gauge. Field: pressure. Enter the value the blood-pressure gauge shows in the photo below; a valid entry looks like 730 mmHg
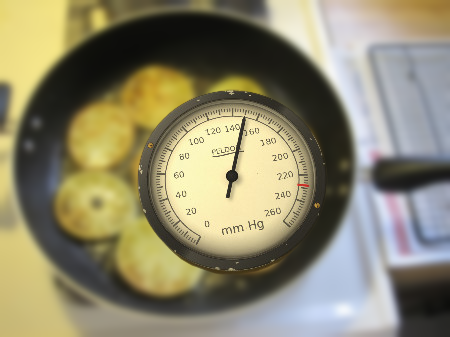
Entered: 150 mmHg
